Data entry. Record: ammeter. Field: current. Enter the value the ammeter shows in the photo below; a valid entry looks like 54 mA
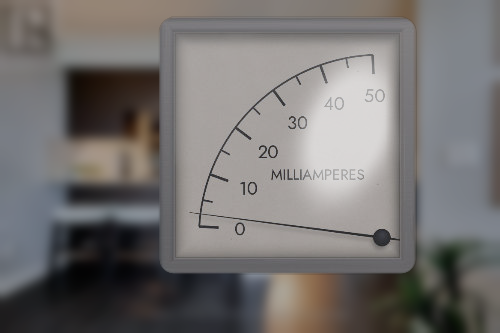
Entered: 2.5 mA
